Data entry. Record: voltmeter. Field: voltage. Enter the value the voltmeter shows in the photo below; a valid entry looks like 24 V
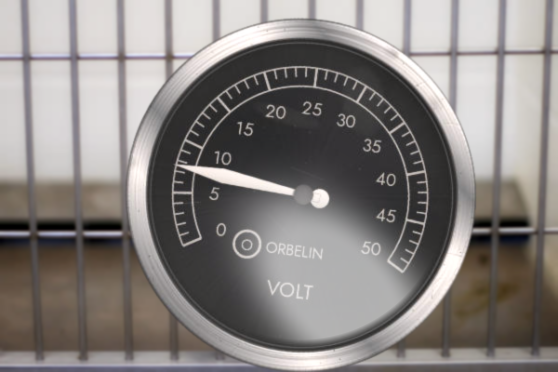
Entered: 7.5 V
